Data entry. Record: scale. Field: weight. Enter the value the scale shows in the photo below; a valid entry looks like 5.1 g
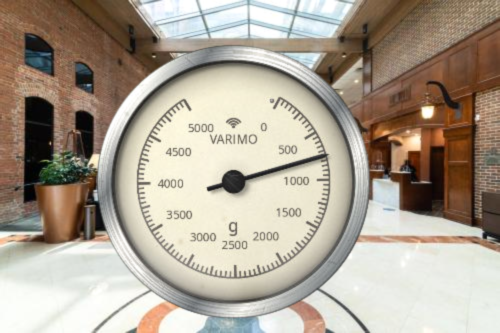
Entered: 750 g
